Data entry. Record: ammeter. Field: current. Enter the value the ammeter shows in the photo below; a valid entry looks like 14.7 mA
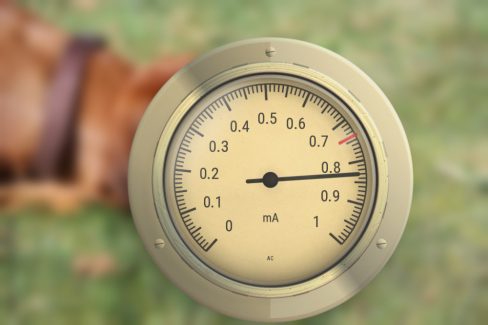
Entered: 0.83 mA
